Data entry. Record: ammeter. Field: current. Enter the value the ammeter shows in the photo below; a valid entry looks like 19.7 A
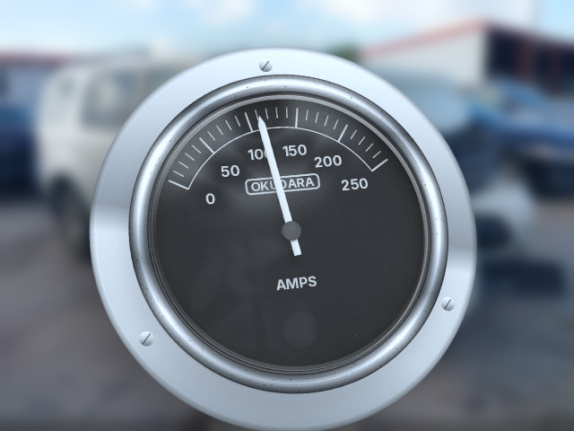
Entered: 110 A
